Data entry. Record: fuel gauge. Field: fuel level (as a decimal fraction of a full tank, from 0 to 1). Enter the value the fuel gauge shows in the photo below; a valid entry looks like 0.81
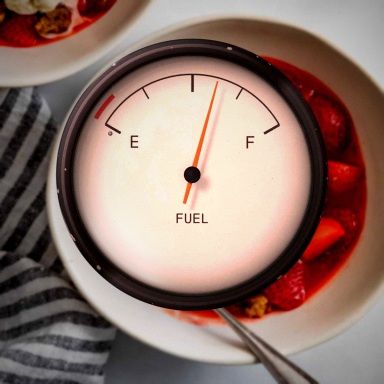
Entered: 0.625
